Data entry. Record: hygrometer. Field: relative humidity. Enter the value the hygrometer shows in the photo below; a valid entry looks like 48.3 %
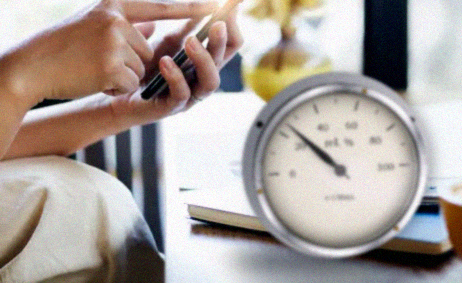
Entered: 25 %
